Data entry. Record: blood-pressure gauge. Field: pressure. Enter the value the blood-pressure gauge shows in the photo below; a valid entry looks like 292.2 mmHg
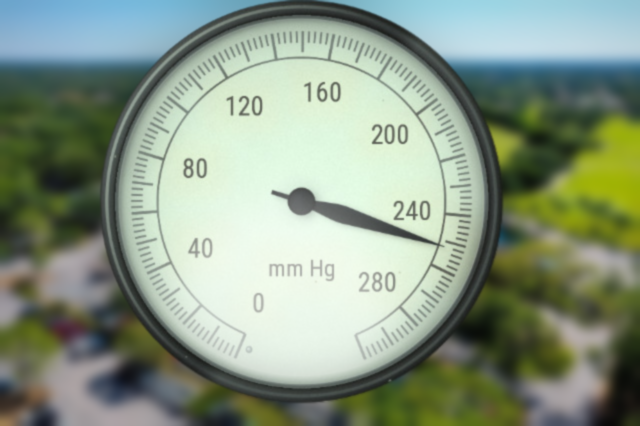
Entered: 252 mmHg
